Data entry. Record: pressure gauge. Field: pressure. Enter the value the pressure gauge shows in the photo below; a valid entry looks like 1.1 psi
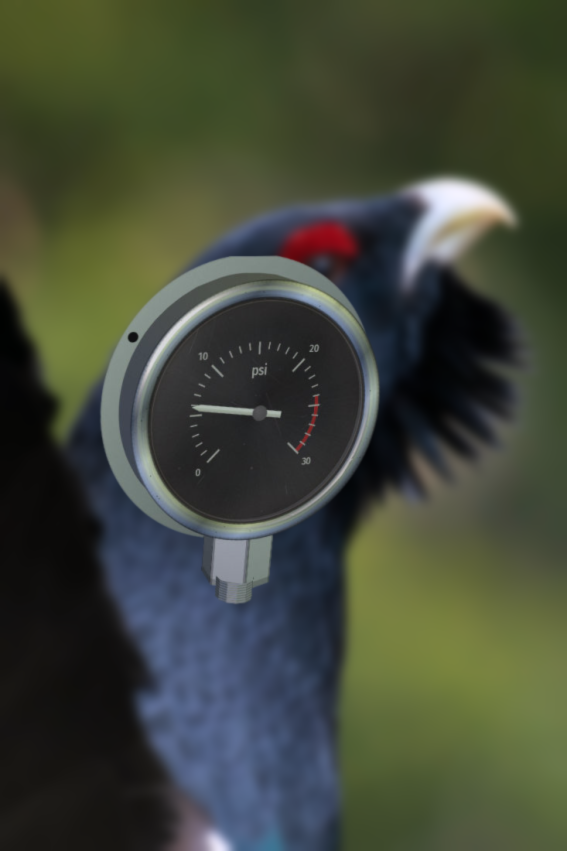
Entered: 6 psi
